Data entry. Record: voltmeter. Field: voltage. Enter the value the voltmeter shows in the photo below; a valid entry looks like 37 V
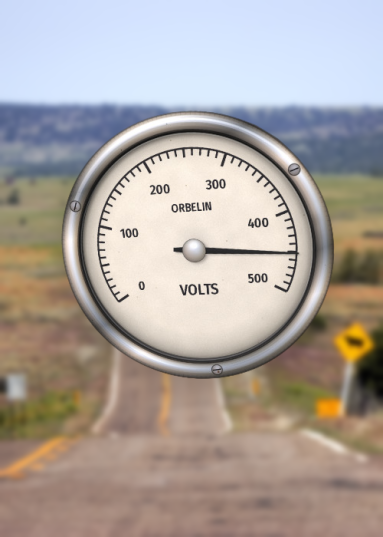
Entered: 450 V
